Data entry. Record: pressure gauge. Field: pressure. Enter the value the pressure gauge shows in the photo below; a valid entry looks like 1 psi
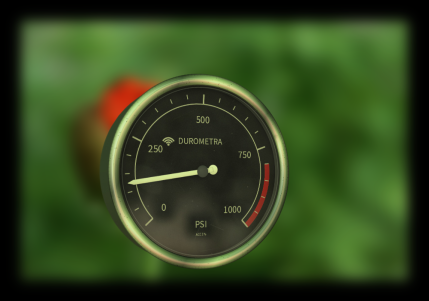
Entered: 125 psi
